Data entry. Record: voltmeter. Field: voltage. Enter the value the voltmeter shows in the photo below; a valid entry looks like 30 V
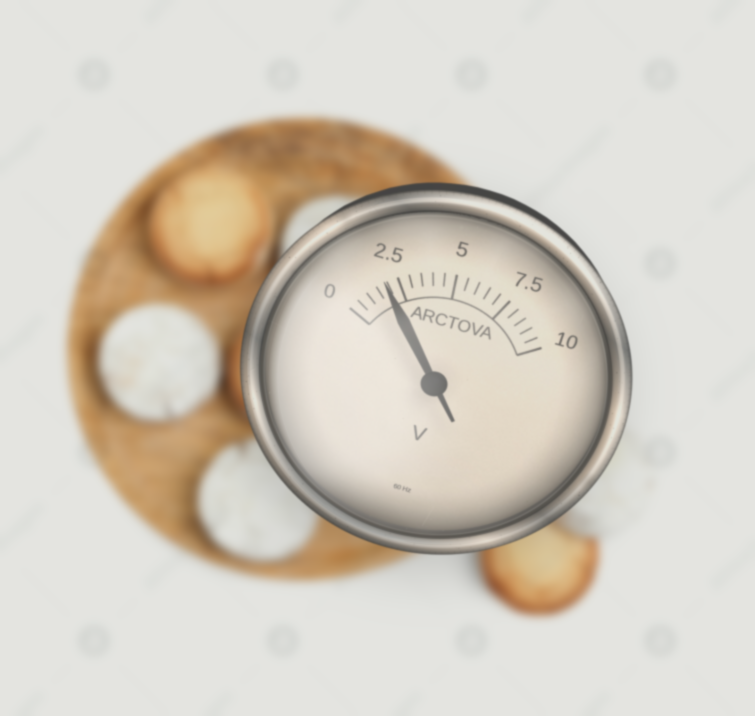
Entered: 2 V
